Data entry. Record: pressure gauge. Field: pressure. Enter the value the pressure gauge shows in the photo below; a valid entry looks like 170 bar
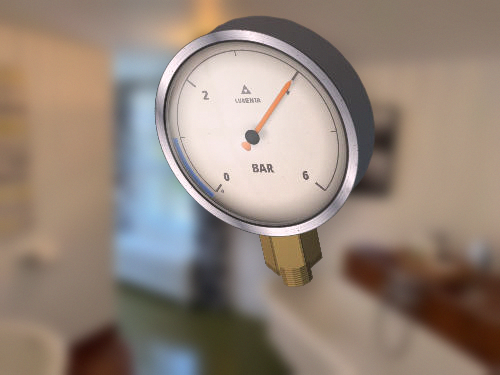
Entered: 4 bar
